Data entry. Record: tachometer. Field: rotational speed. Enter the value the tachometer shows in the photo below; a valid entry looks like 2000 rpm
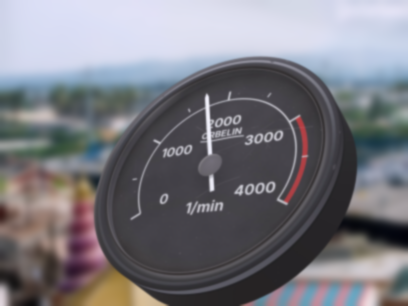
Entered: 1750 rpm
